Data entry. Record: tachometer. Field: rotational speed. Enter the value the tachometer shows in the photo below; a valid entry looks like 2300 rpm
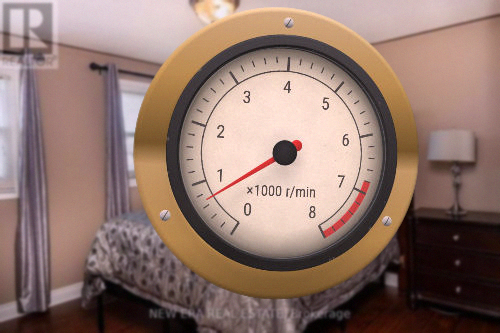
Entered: 700 rpm
